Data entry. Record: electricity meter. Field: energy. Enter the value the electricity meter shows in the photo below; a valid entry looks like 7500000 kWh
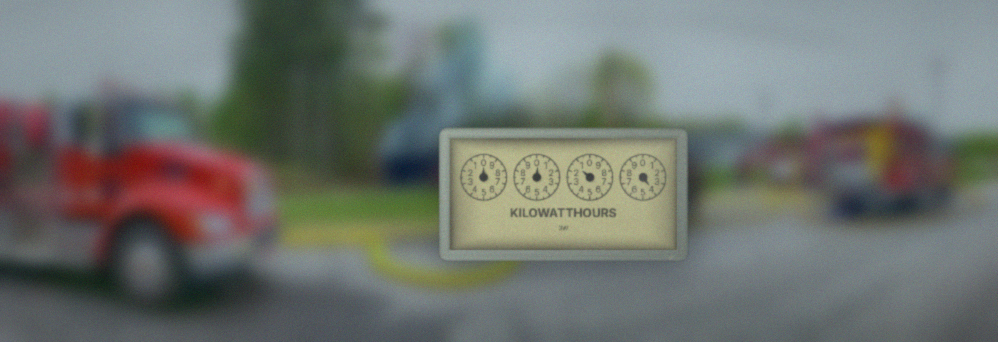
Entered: 14 kWh
